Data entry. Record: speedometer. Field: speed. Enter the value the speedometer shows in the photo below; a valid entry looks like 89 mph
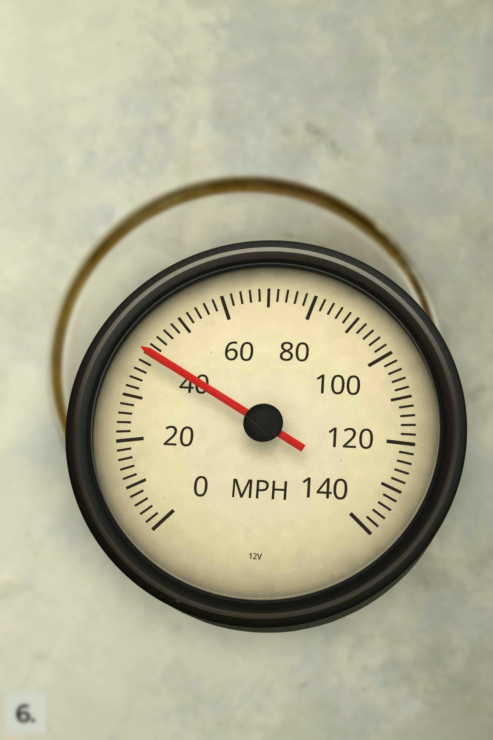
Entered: 40 mph
